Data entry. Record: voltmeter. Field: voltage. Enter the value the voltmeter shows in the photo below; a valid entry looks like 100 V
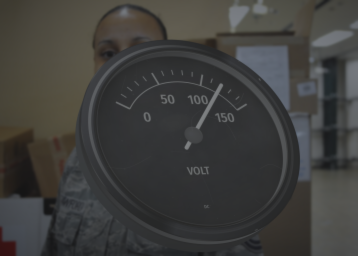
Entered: 120 V
